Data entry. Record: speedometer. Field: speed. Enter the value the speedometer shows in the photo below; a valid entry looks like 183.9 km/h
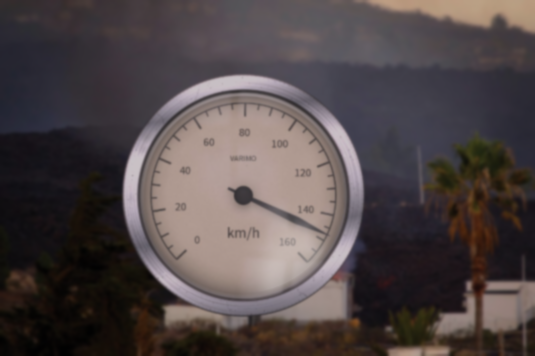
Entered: 147.5 km/h
